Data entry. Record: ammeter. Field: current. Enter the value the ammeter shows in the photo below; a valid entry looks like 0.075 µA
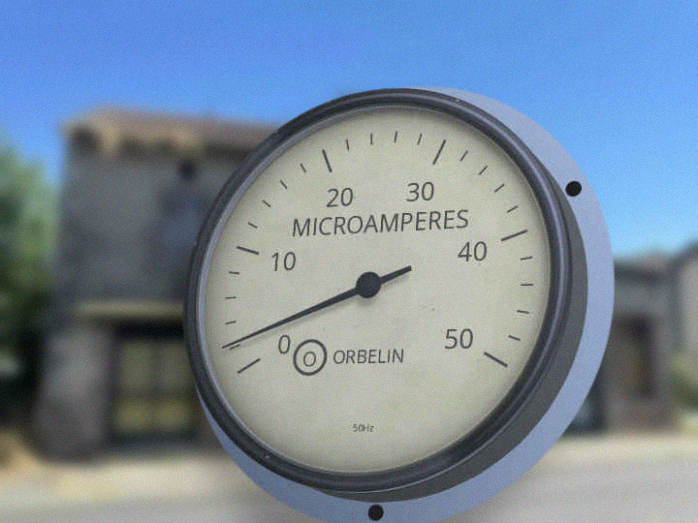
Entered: 2 µA
